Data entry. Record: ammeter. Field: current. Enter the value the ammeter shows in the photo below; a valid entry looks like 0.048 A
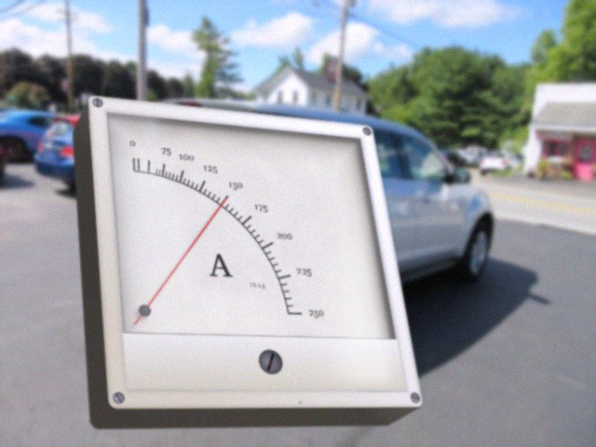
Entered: 150 A
